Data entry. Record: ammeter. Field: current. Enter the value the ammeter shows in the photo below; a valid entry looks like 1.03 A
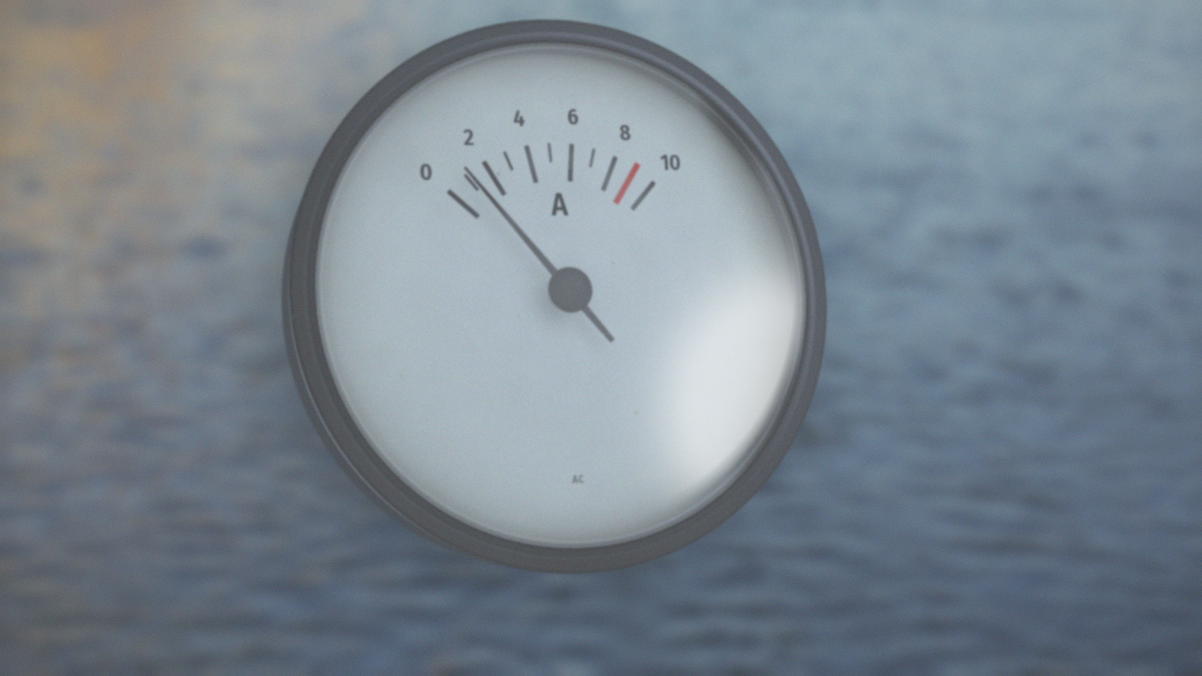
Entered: 1 A
